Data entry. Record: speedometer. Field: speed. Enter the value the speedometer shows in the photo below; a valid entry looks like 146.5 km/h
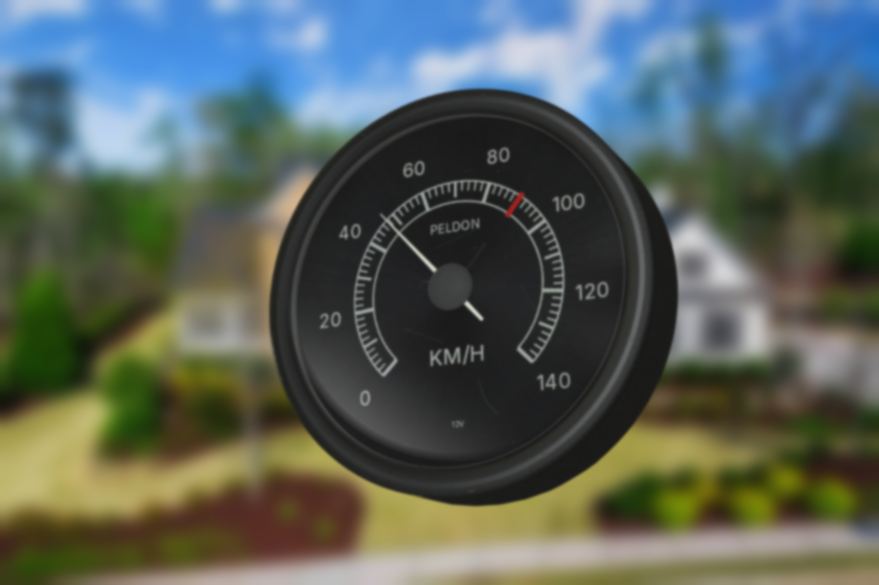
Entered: 48 km/h
